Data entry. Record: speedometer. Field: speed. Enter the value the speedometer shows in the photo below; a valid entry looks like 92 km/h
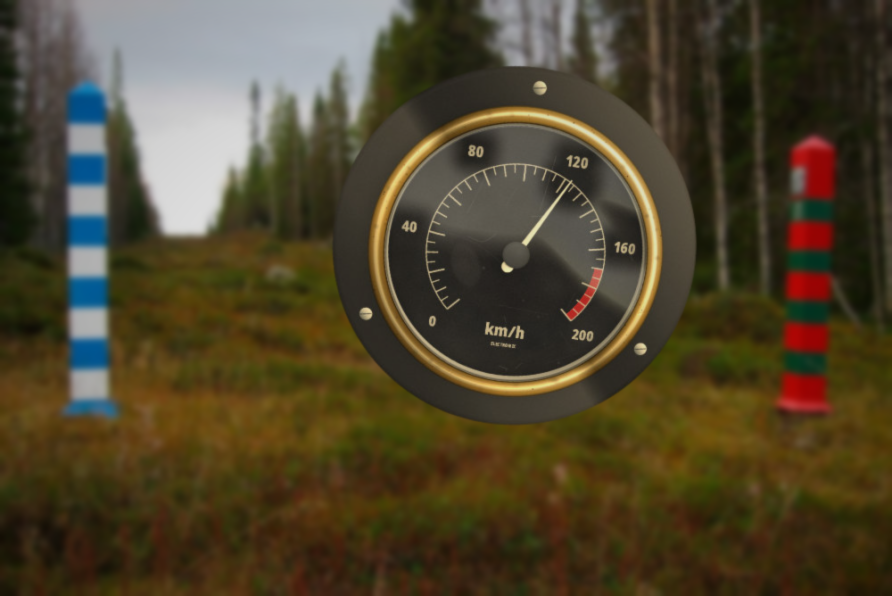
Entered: 122.5 km/h
